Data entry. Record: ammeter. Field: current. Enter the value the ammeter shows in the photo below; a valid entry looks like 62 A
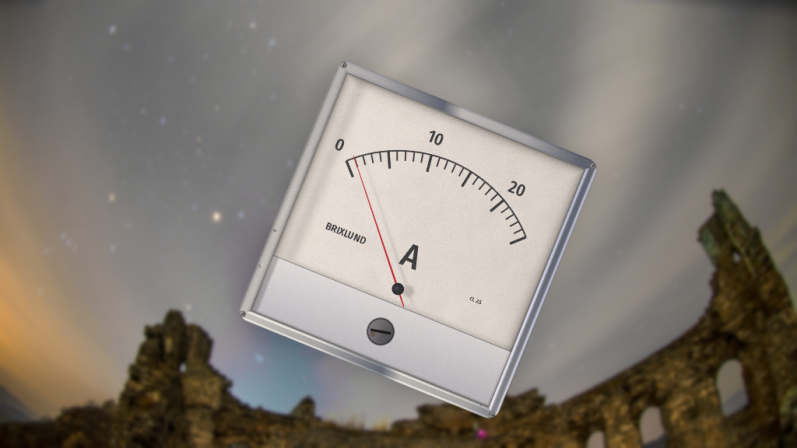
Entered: 1 A
